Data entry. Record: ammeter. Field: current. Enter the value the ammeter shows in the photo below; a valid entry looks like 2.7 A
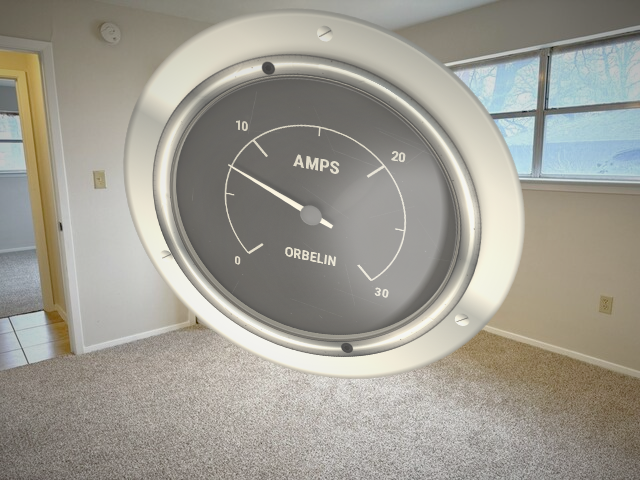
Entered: 7.5 A
